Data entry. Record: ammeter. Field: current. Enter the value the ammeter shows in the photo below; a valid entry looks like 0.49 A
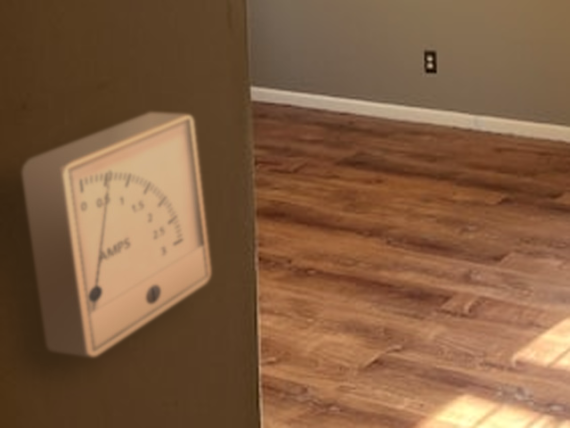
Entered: 0.5 A
